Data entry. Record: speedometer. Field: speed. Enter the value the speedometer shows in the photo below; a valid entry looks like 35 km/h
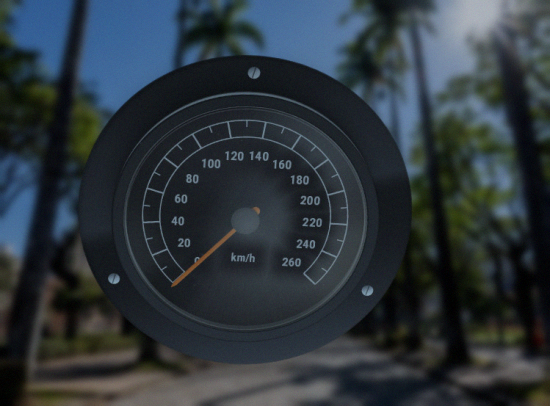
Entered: 0 km/h
